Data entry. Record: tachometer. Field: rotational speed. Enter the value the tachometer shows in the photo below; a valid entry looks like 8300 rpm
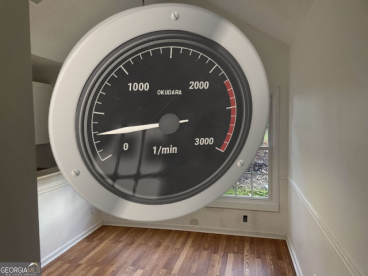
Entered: 300 rpm
